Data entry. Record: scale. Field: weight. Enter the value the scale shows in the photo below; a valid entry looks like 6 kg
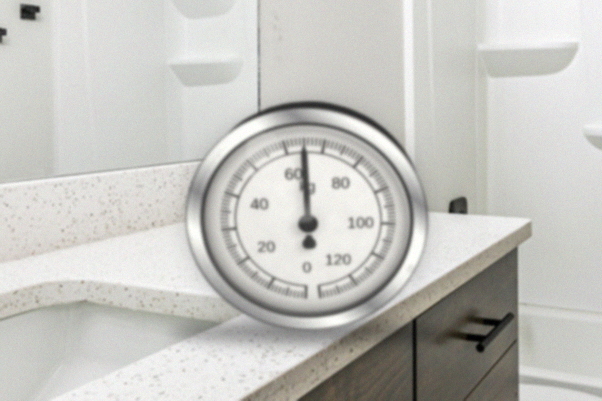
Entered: 65 kg
